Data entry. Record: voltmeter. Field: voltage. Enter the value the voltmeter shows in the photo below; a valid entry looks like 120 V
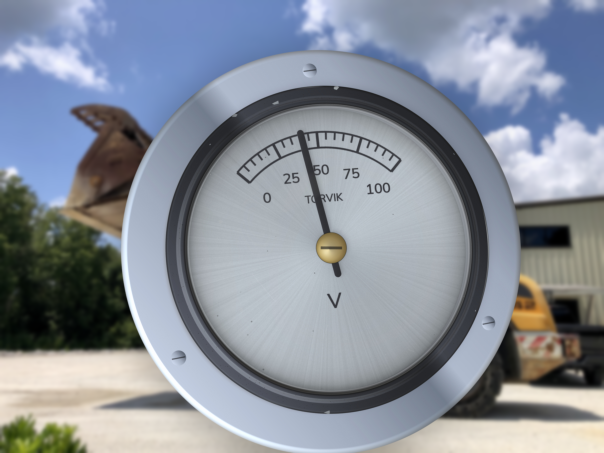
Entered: 40 V
